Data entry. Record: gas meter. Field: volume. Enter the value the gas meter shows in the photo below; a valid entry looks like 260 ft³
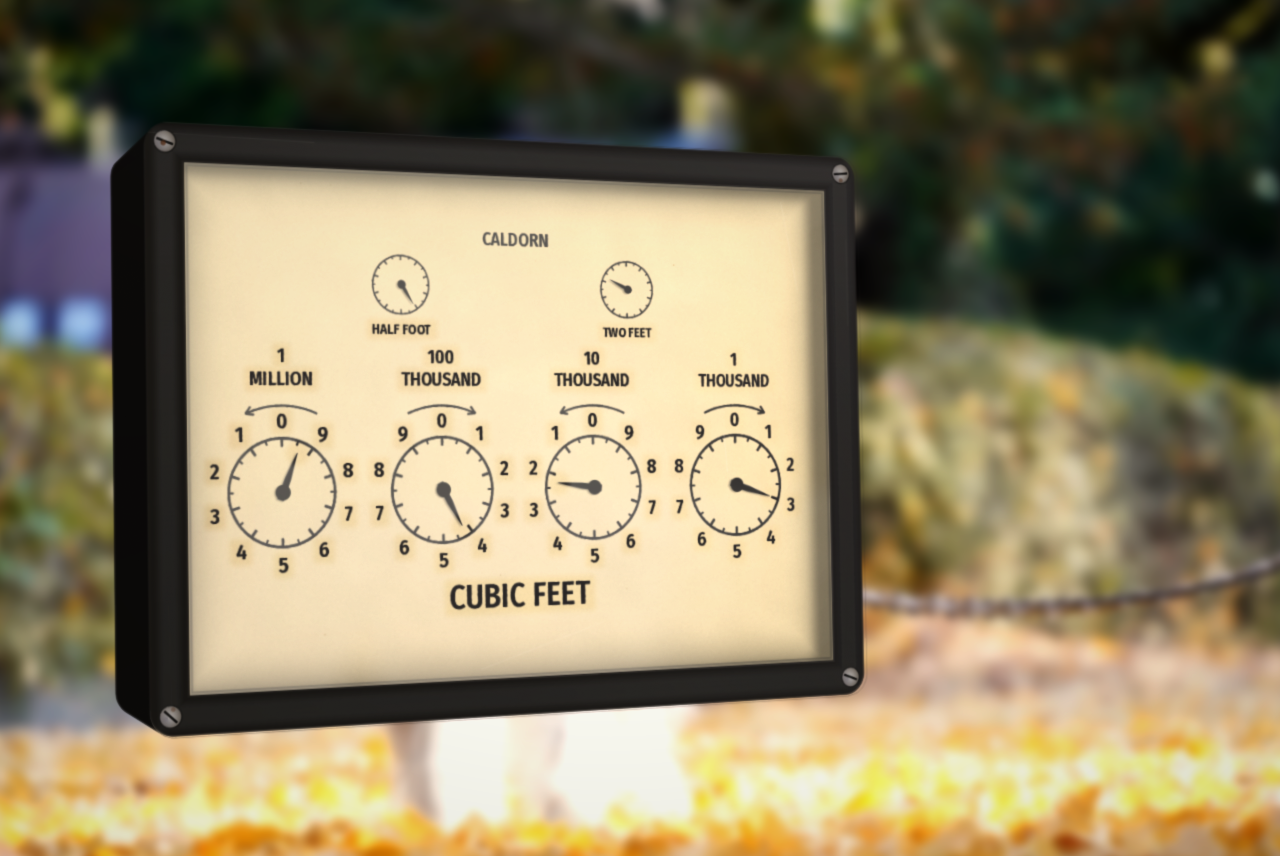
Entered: 942300 ft³
